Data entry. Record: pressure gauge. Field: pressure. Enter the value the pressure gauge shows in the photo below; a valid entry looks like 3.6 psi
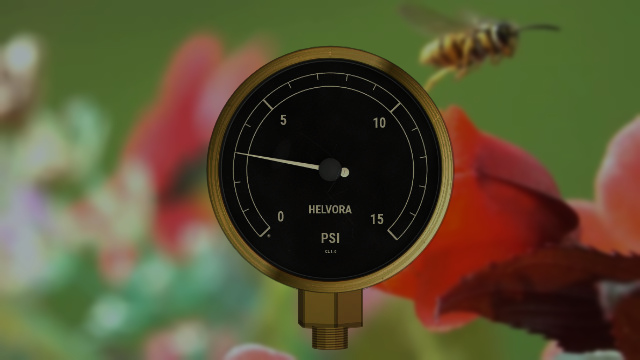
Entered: 3 psi
